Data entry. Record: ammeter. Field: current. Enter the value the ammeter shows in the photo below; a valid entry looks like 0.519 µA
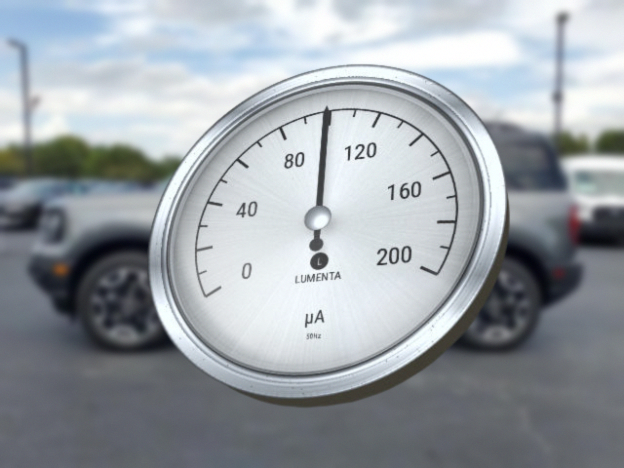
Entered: 100 µA
